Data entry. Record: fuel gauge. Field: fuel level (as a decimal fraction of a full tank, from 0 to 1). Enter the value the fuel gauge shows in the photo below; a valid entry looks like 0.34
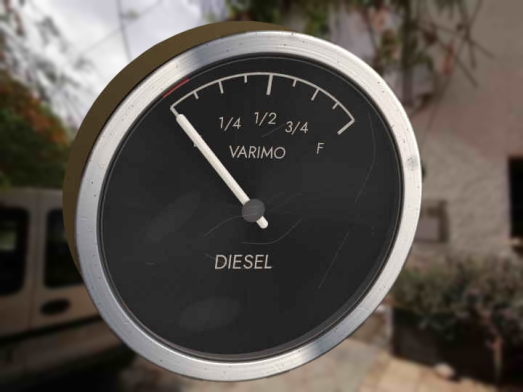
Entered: 0
